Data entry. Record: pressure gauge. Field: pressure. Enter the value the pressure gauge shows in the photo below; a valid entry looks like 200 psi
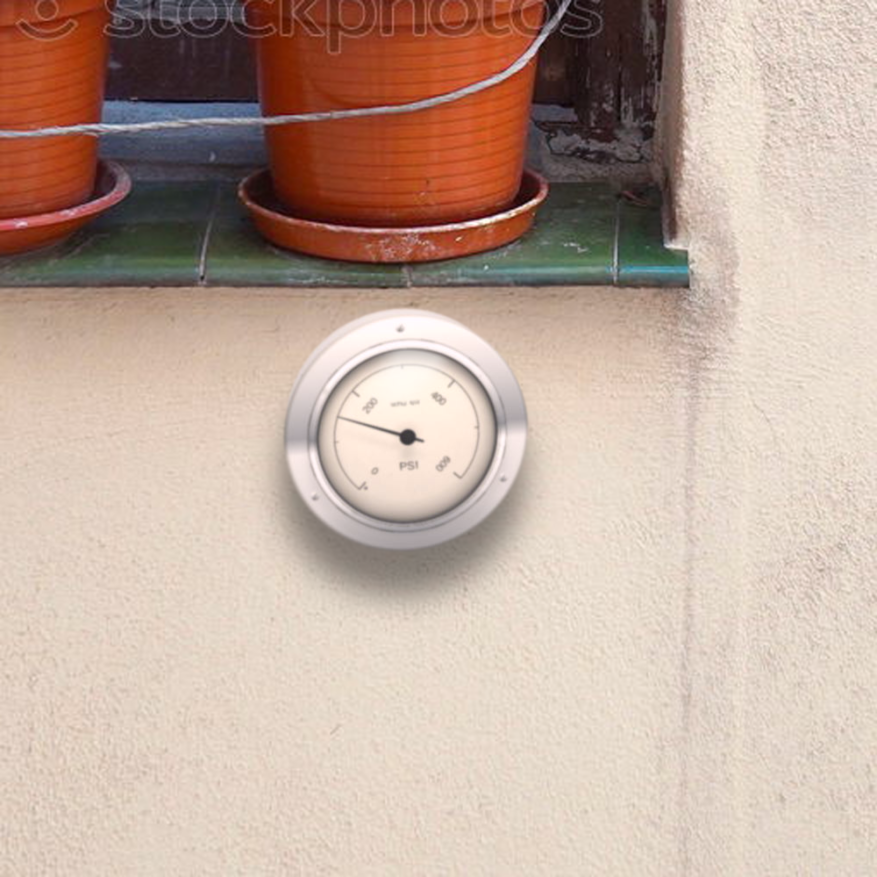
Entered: 150 psi
